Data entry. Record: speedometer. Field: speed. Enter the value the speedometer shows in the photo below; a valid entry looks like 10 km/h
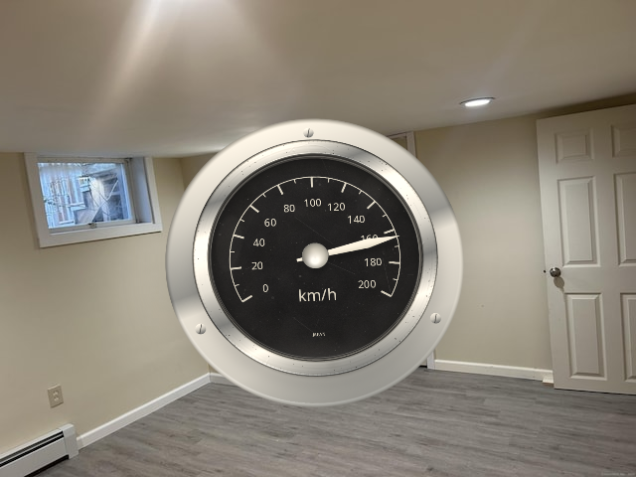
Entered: 165 km/h
